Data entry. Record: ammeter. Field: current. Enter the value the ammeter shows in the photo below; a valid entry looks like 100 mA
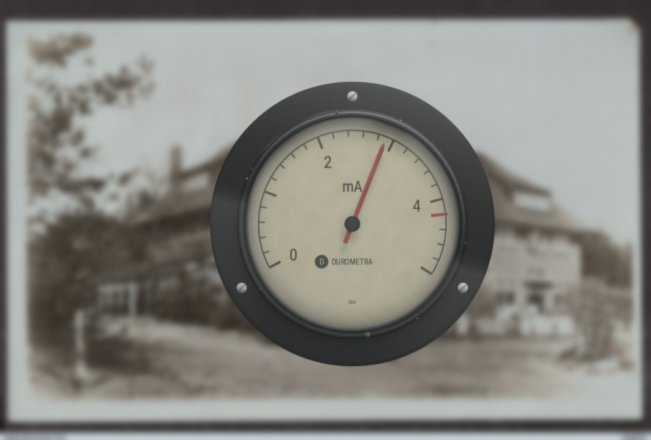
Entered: 2.9 mA
